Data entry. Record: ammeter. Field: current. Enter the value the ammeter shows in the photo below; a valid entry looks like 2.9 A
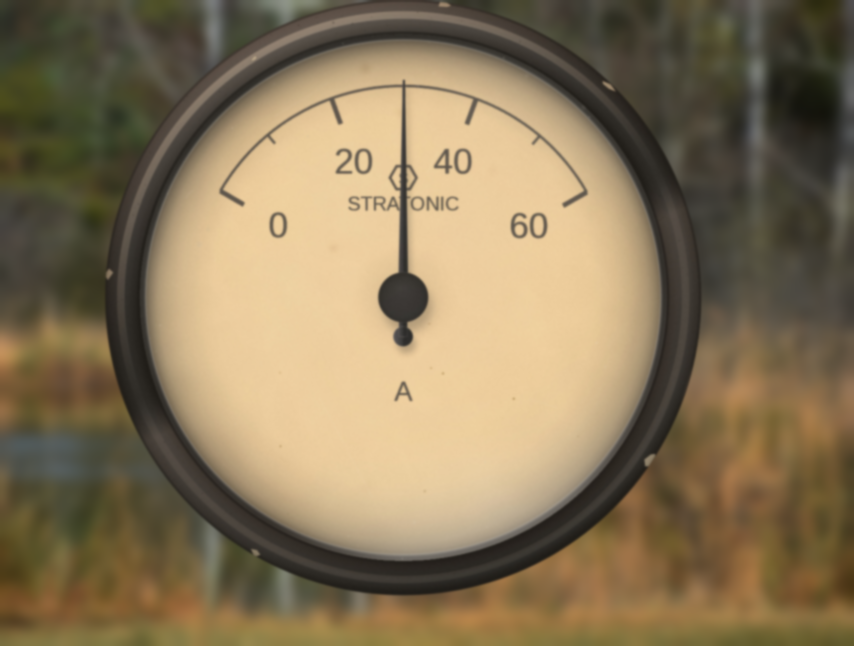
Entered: 30 A
